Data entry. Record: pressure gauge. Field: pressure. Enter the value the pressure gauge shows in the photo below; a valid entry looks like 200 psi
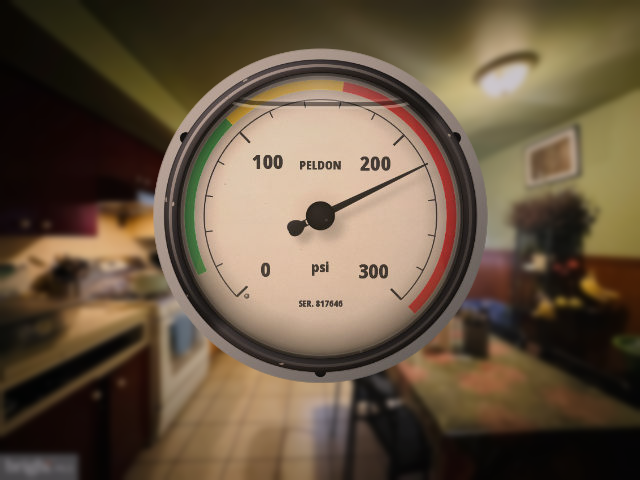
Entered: 220 psi
